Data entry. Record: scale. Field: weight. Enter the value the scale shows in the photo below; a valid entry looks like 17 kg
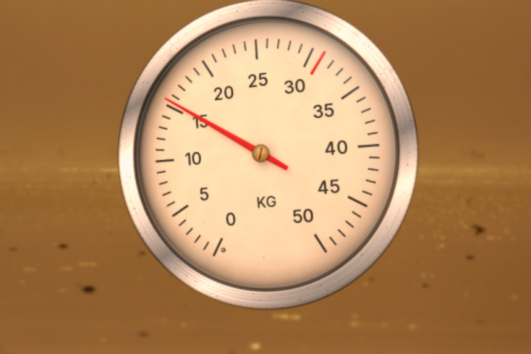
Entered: 15.5 kg
